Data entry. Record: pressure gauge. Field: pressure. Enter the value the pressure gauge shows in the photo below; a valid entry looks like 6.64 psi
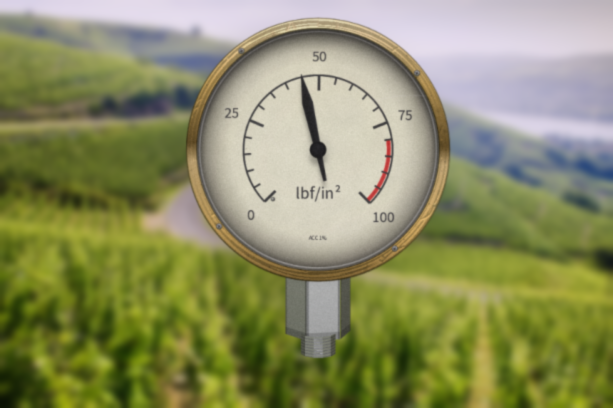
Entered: 45 psi
